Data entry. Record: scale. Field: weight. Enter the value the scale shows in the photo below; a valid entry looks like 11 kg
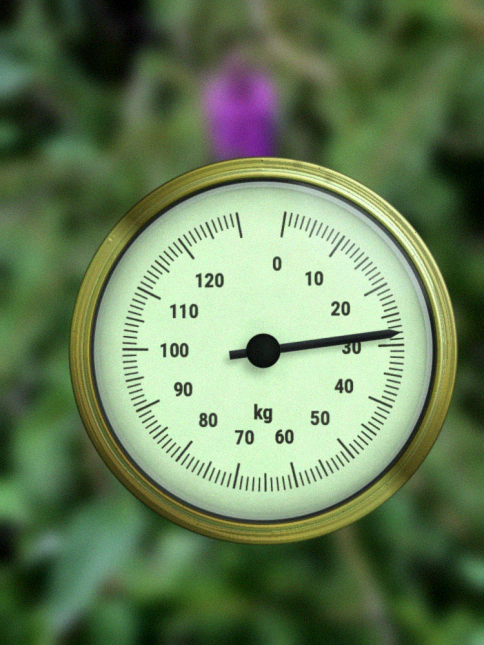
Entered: 28 kg
